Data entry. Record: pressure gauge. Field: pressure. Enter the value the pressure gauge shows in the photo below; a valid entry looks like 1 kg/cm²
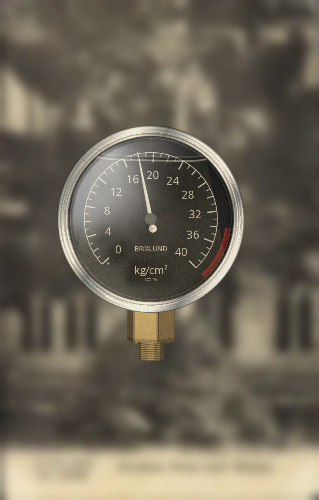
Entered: 18 kg/cm²
